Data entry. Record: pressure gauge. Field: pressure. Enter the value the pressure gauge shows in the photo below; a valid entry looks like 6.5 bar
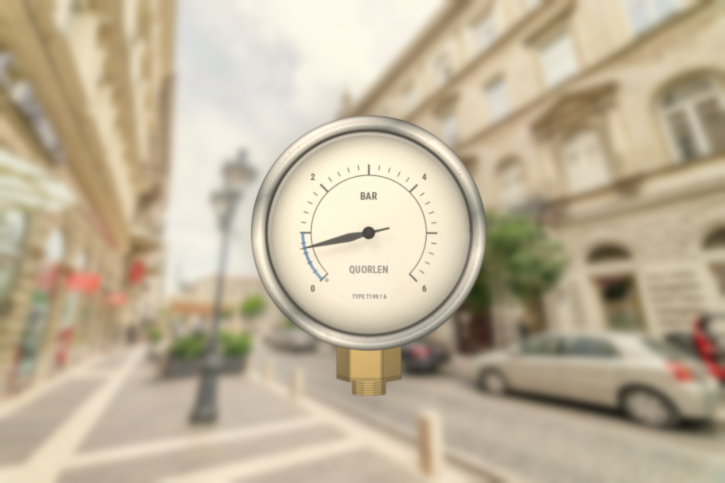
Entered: 0.7 bar
